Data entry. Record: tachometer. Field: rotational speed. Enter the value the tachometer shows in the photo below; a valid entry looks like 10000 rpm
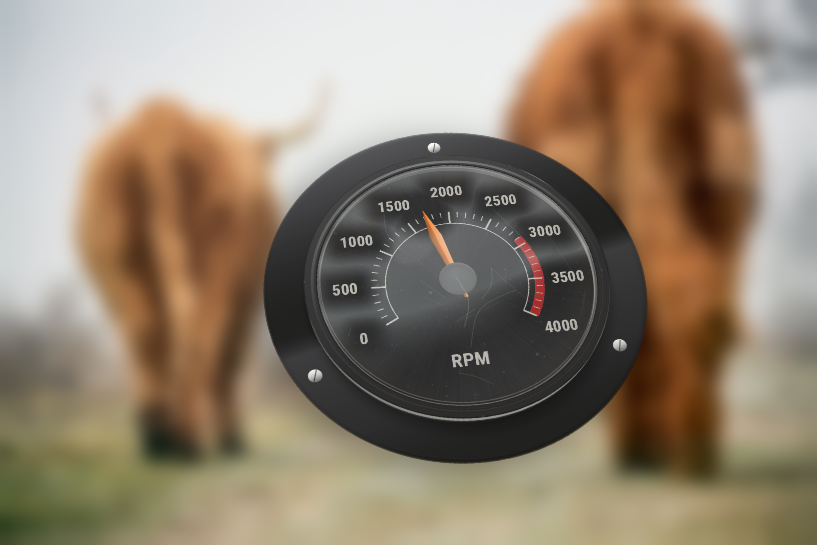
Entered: 1700 rpm
